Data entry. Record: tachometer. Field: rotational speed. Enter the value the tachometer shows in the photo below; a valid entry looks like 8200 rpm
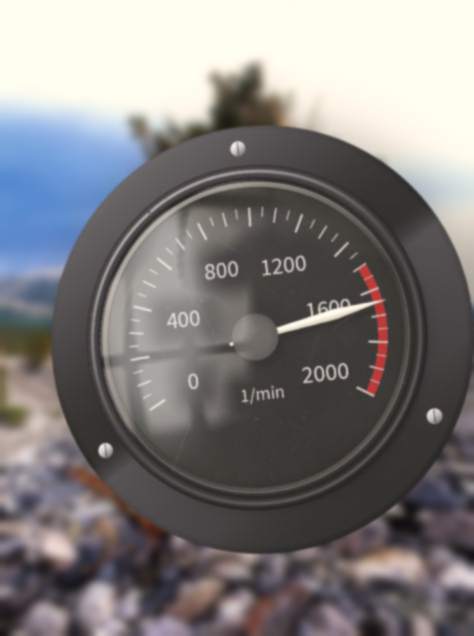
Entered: 1650 rpm
